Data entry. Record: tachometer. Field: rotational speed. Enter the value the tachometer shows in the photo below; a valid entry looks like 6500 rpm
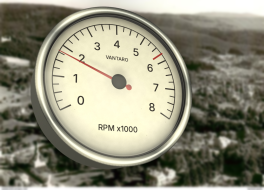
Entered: 1750 rpm
